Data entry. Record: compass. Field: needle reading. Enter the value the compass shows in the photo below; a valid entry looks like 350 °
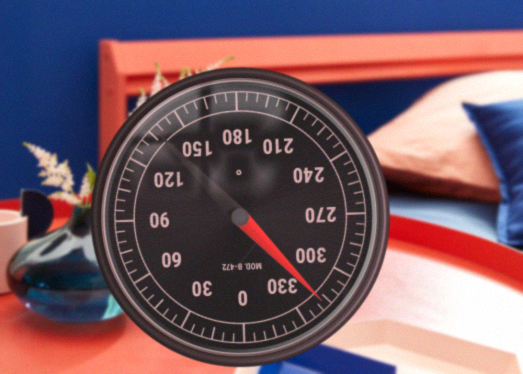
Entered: 317.5 °
